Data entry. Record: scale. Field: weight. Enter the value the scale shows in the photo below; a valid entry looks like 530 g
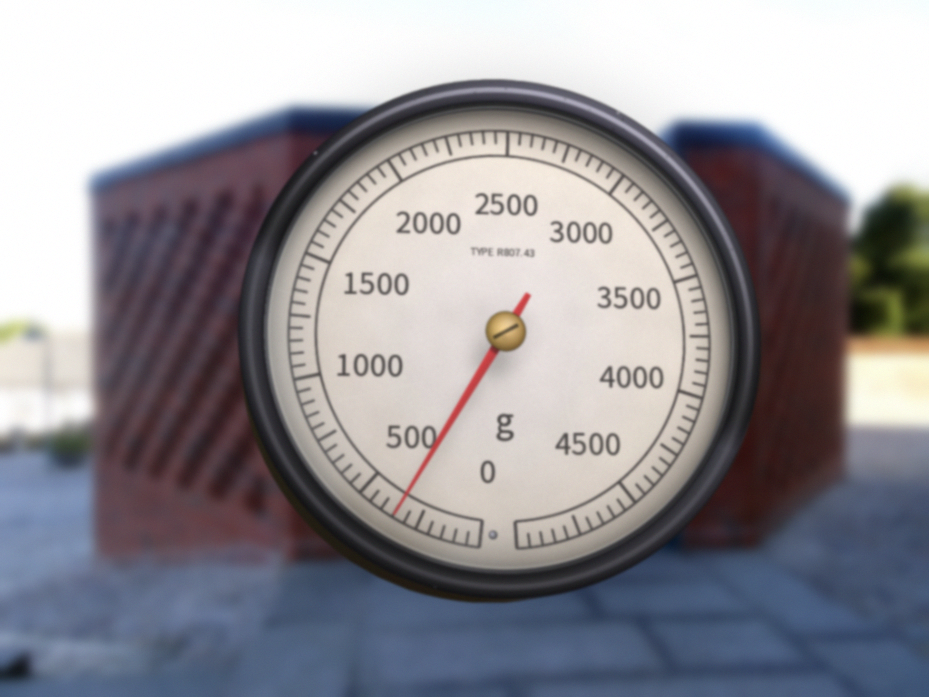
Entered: 350 g
